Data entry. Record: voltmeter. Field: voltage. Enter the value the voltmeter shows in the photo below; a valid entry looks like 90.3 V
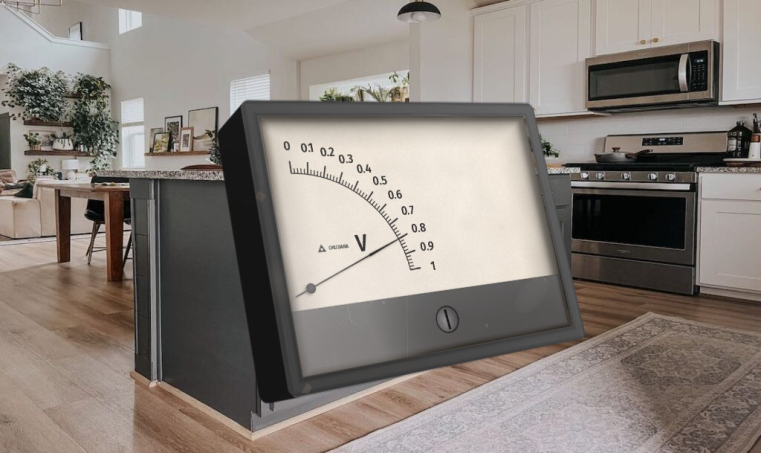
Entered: 0.8 V
